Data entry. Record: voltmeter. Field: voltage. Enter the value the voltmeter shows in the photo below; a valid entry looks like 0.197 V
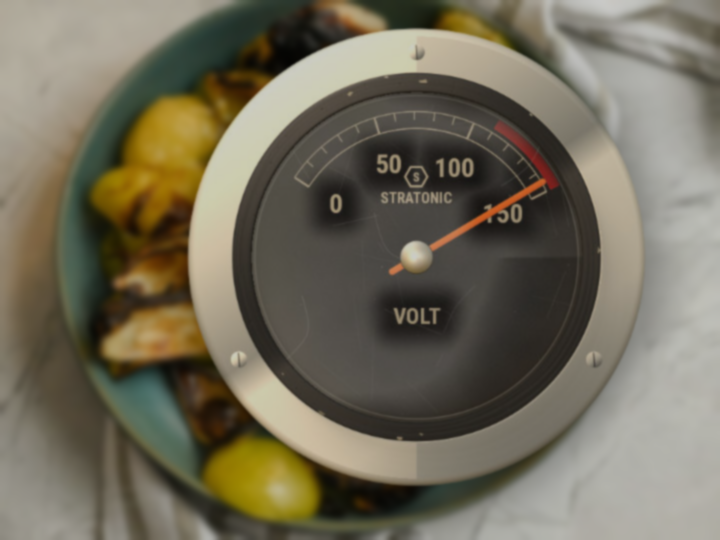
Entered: 145 V
